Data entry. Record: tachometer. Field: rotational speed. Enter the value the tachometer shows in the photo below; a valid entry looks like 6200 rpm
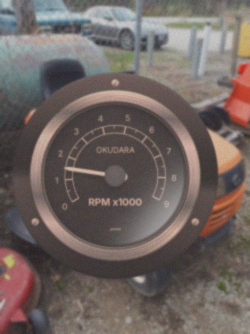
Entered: 1500 rpm
